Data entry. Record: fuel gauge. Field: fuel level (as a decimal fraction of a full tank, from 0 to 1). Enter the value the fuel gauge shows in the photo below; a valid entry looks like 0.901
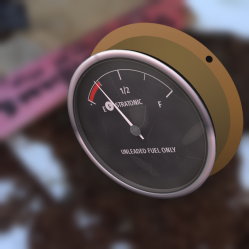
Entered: 0.25
